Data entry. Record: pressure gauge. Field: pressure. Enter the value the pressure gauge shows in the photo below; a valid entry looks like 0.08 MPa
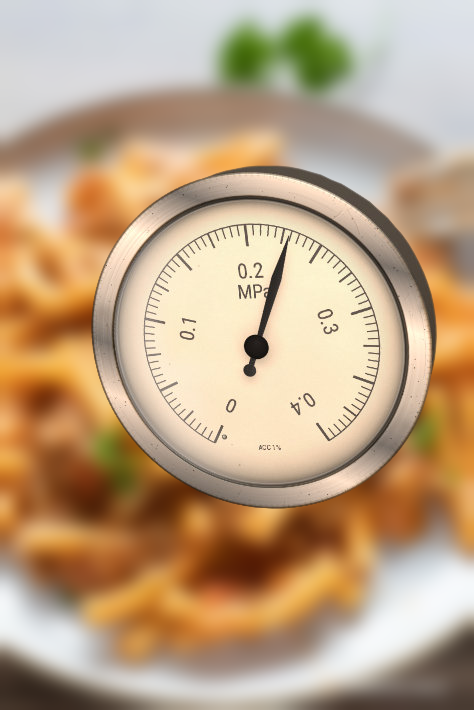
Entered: 0.23 MPa
